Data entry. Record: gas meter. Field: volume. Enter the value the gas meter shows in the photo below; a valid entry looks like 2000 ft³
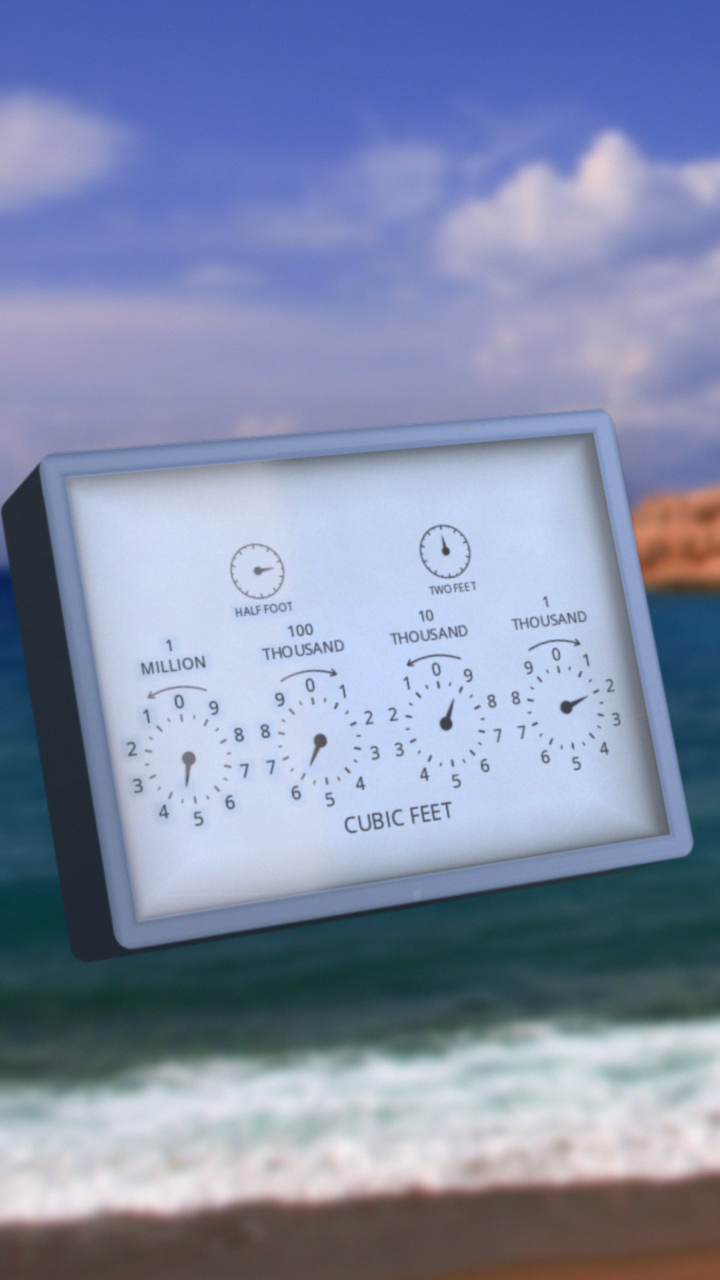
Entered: 459200 ft³
